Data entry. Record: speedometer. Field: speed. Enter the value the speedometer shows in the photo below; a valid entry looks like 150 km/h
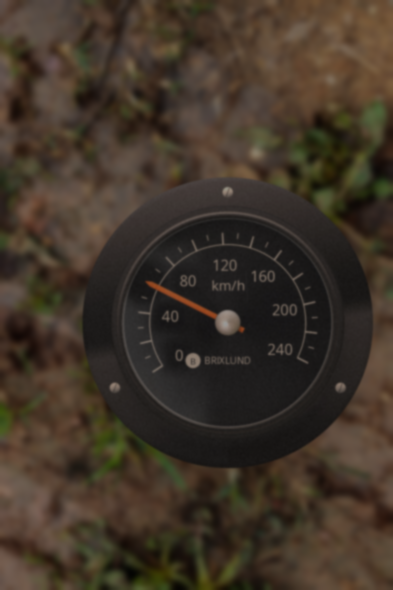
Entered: 60 km/h
